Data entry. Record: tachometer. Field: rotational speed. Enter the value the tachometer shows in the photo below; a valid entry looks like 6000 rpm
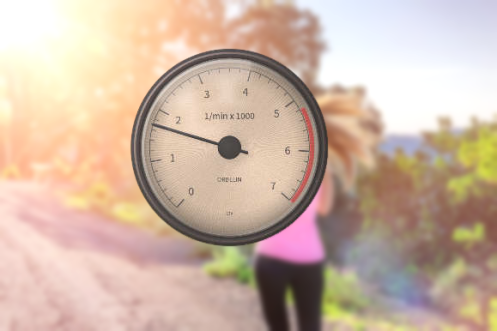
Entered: 1700 rpm
